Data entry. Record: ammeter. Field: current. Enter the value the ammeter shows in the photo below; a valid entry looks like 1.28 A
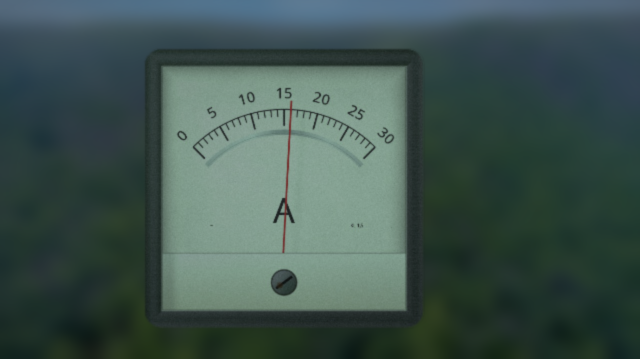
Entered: 16 A
